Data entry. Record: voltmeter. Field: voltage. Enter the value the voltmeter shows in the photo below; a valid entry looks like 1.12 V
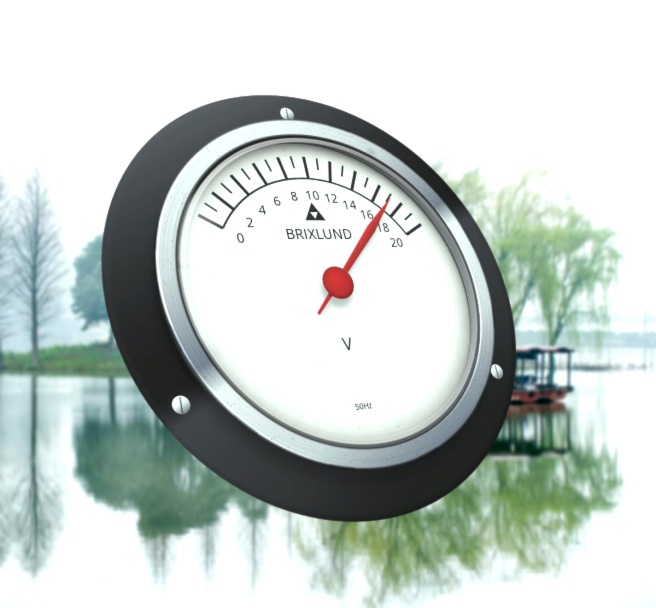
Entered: 17 V
